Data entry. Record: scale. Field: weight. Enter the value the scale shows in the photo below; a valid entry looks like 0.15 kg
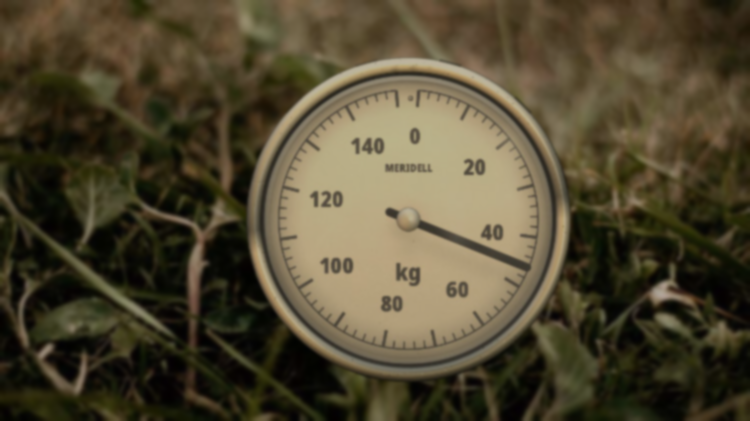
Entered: 46 kg
